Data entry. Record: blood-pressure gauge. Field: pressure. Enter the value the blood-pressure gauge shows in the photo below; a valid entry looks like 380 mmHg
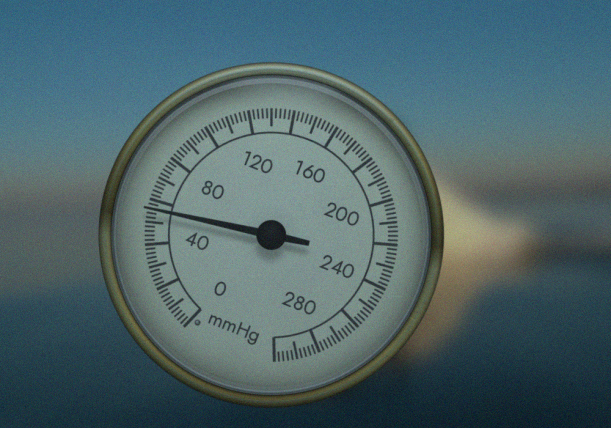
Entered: 56 mmHg
